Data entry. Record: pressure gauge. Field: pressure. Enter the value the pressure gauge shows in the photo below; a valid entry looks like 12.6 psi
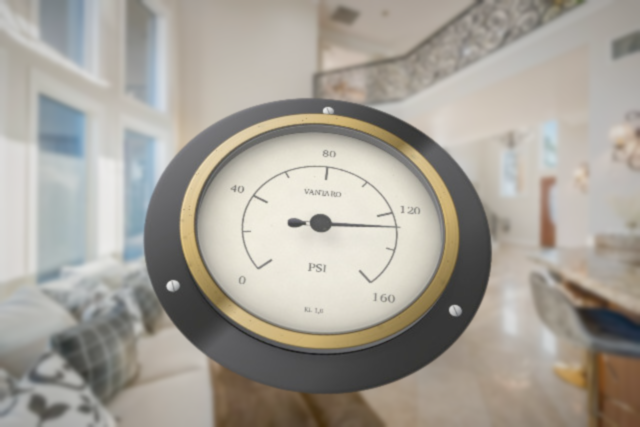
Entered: 130 psi
